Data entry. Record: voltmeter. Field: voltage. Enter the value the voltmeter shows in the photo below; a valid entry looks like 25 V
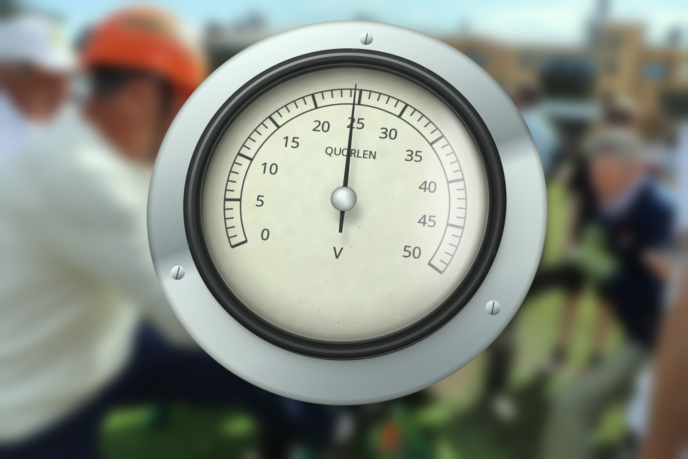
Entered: 24.5 V
